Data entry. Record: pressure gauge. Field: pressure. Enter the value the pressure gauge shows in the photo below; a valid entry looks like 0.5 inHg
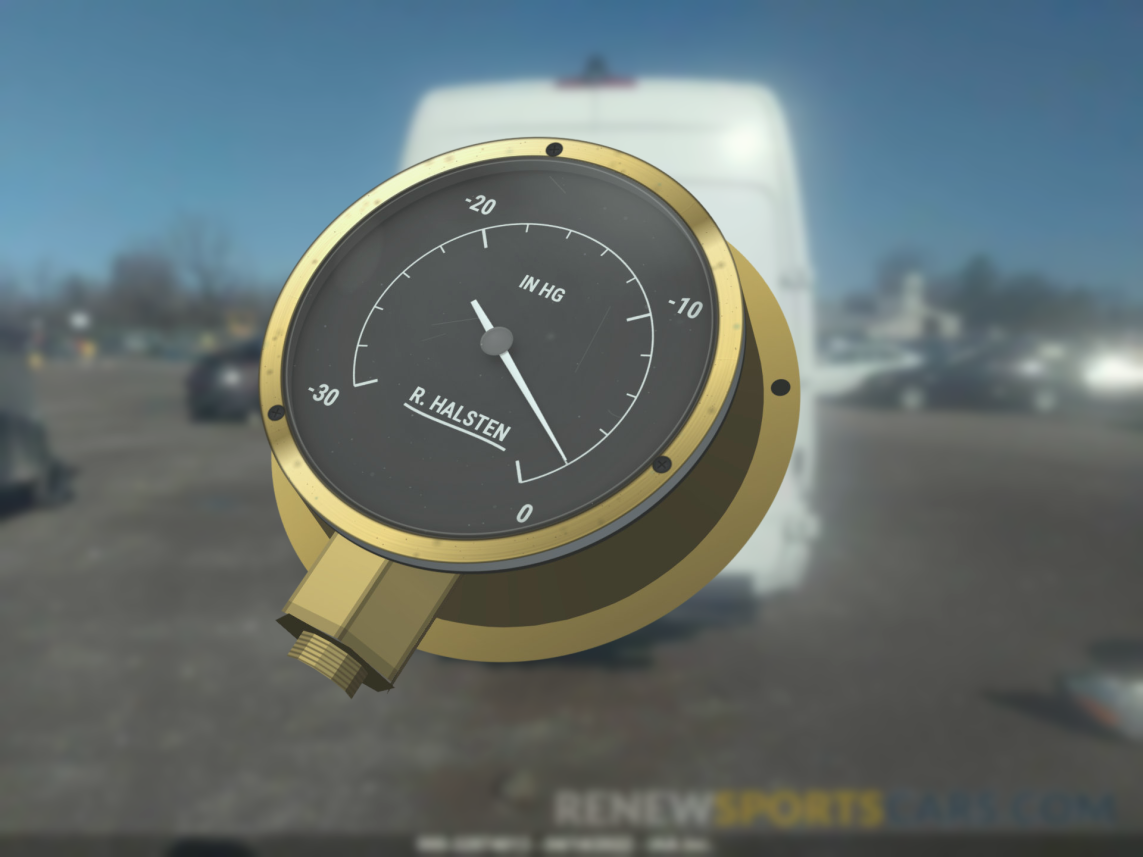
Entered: -2 inHg
